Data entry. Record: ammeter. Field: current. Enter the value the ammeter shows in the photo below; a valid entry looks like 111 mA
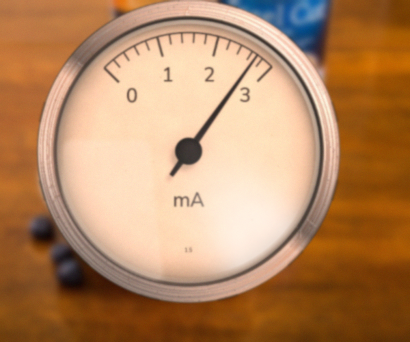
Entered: 2.7 mA
